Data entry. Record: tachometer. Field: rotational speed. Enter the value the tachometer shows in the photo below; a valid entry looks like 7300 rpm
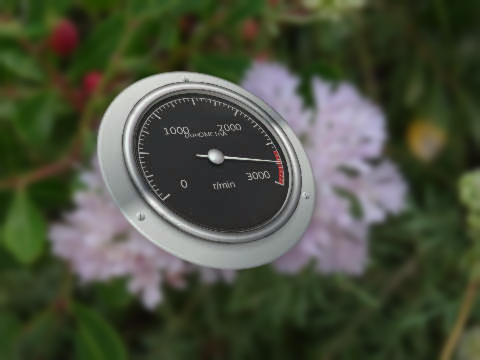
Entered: 2750 rpm
